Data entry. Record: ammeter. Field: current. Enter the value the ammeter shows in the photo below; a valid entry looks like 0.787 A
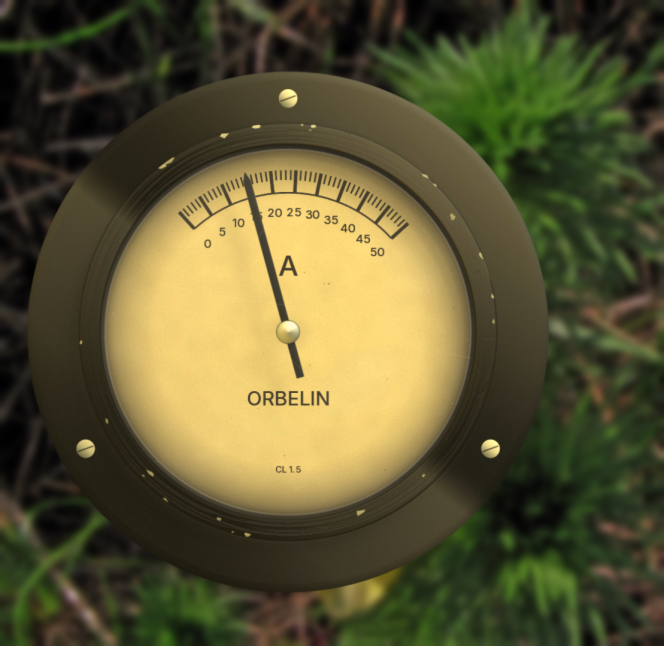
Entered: 15 A
